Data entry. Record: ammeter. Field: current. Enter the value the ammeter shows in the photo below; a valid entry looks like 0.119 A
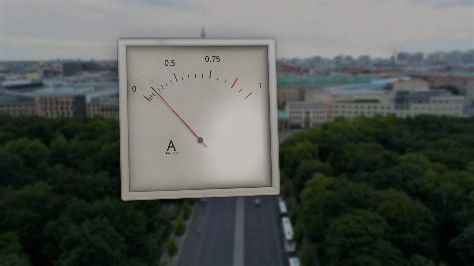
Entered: 0.25 A
